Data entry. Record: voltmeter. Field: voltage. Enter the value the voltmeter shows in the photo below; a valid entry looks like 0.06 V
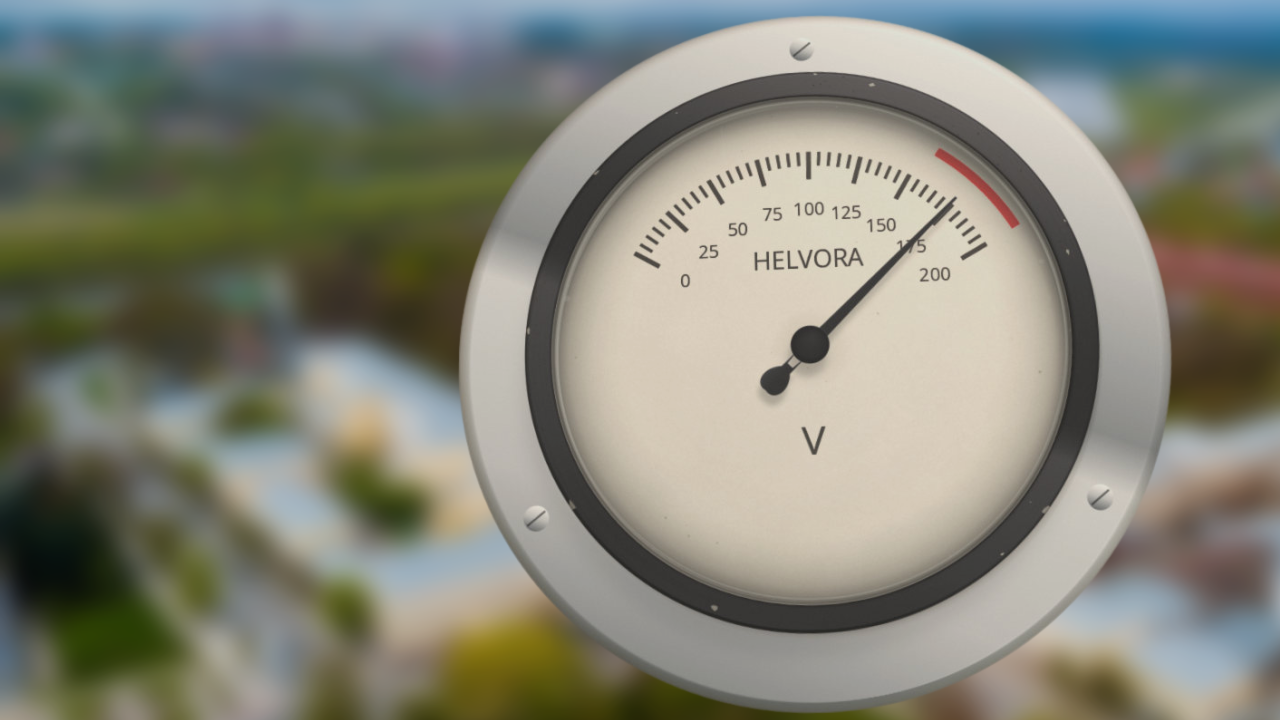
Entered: 175 V
